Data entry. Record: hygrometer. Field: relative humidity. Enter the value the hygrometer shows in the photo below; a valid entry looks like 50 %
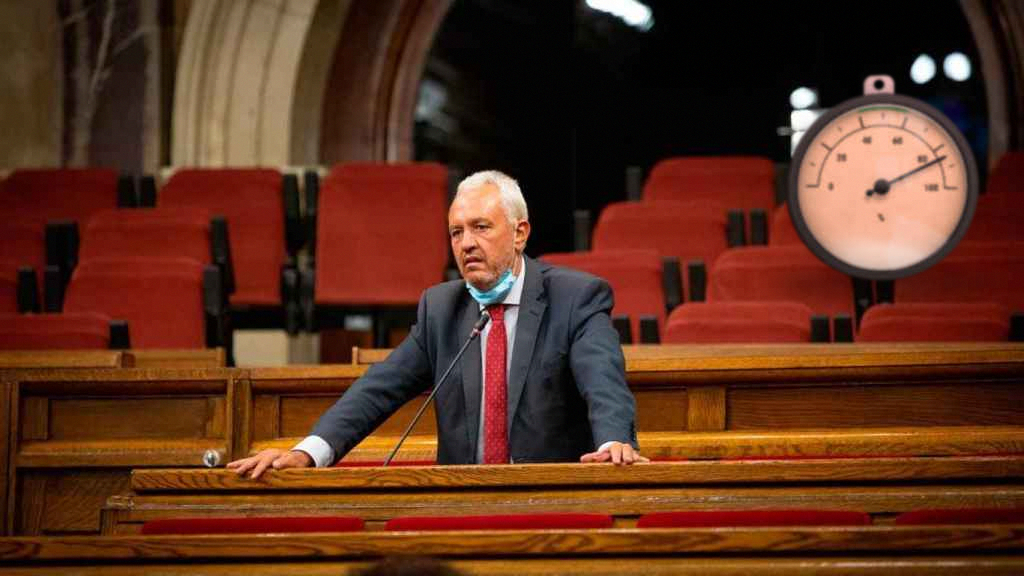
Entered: 85 %
